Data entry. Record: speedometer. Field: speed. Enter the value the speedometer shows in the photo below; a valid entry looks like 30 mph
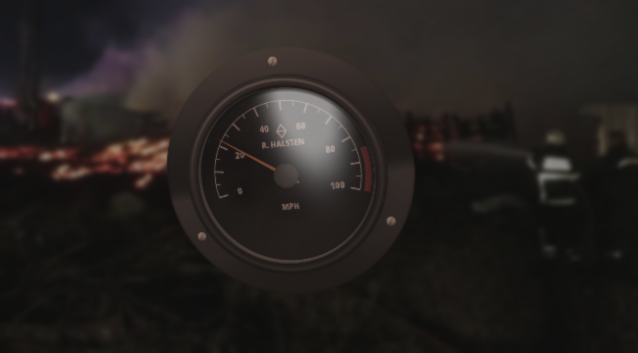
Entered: 22.5 mph
